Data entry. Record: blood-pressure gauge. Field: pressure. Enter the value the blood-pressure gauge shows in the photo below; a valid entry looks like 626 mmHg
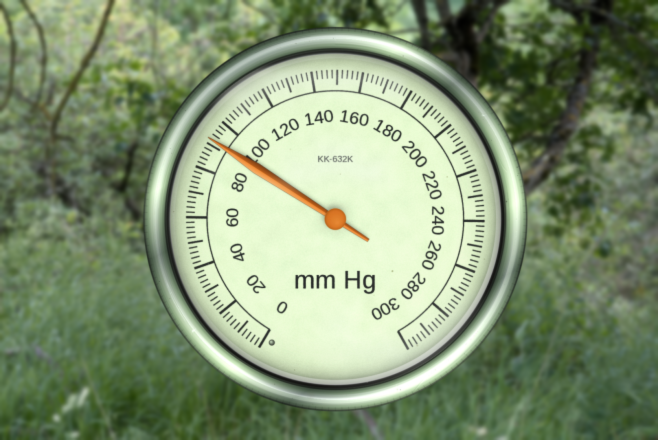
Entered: 92 mmHg
